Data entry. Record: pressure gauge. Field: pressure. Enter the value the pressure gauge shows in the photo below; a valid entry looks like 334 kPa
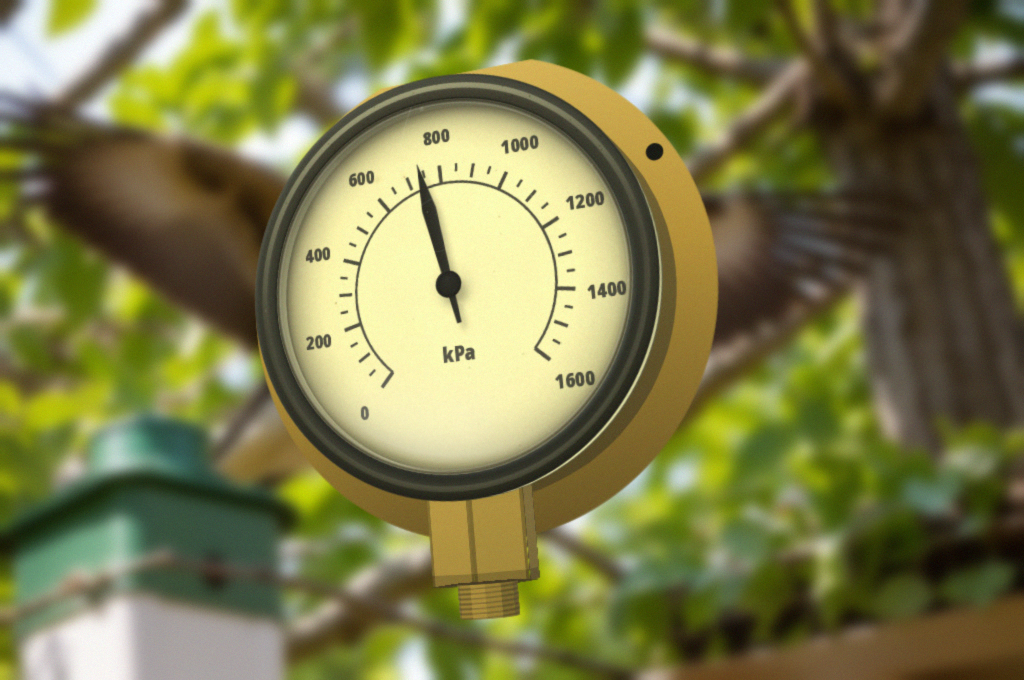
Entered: 750 kPa
